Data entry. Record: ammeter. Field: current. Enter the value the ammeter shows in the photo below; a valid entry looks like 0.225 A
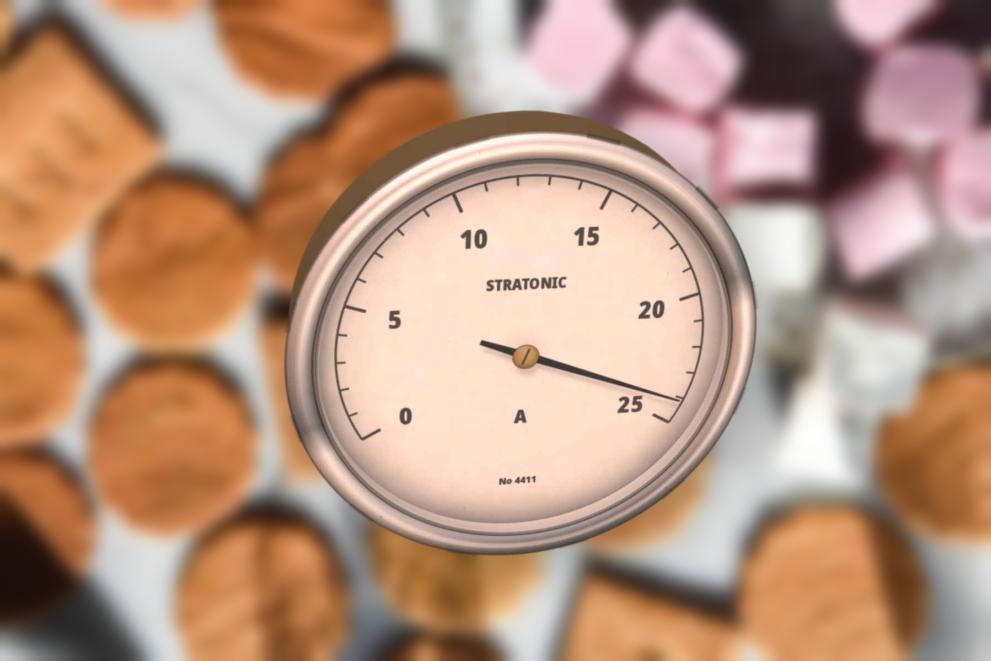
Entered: 24 A
